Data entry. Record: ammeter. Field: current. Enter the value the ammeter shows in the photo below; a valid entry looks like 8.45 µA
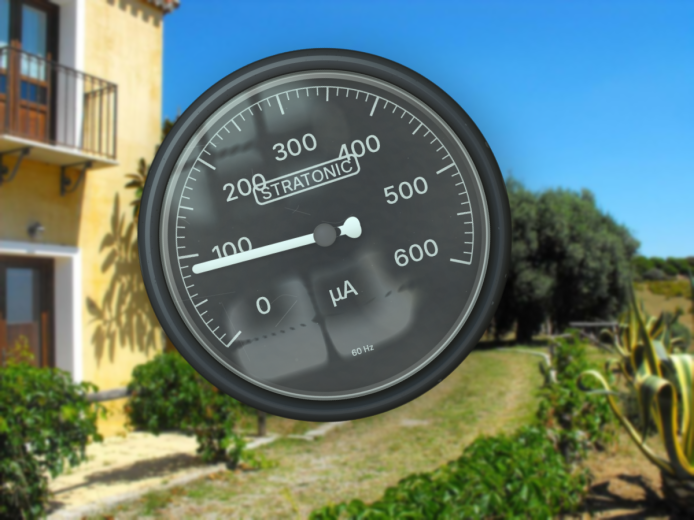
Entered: 85 µA
